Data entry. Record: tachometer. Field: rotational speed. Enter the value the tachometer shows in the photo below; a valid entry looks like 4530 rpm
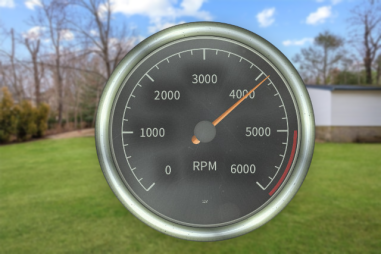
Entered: 4100 rpm
